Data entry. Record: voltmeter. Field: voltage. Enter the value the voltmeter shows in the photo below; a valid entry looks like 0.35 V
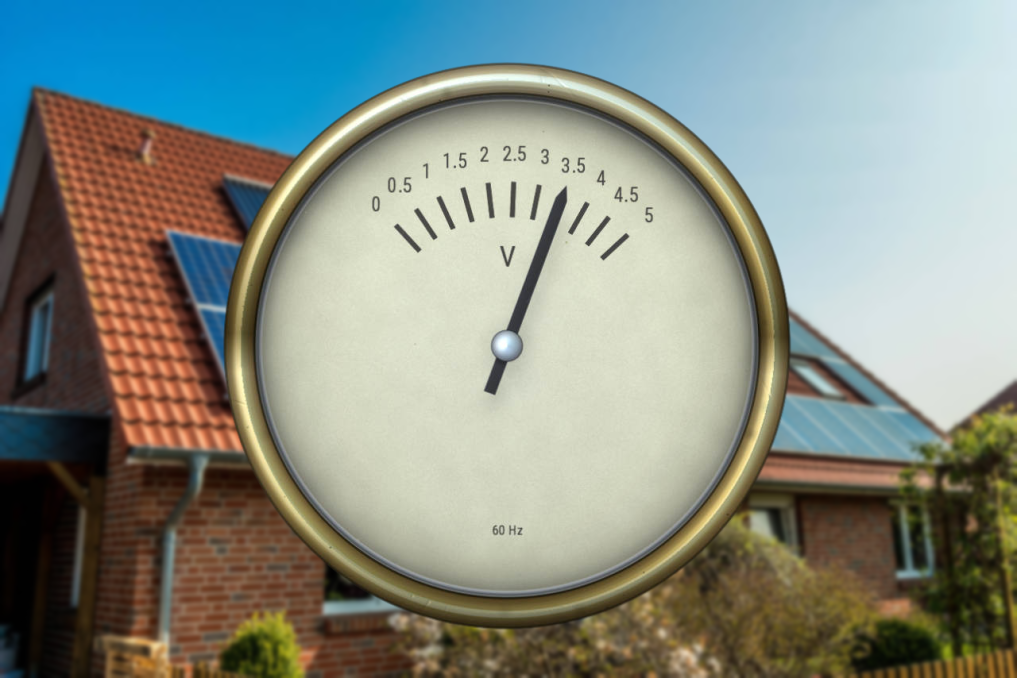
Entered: 3.5 V
